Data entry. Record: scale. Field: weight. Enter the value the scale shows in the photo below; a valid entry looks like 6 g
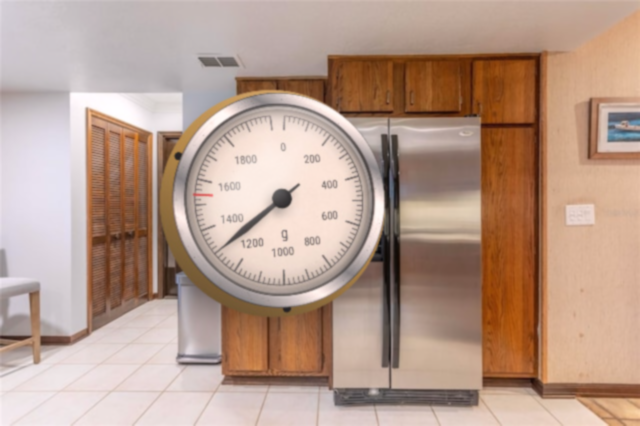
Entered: 1300 g
